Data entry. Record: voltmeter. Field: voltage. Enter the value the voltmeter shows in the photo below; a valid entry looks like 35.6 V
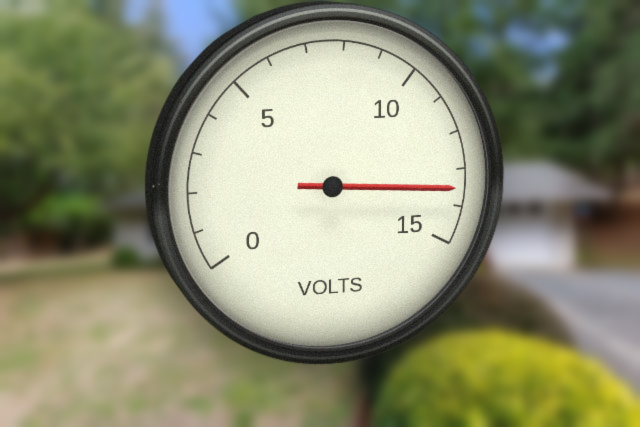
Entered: 13.5 V
